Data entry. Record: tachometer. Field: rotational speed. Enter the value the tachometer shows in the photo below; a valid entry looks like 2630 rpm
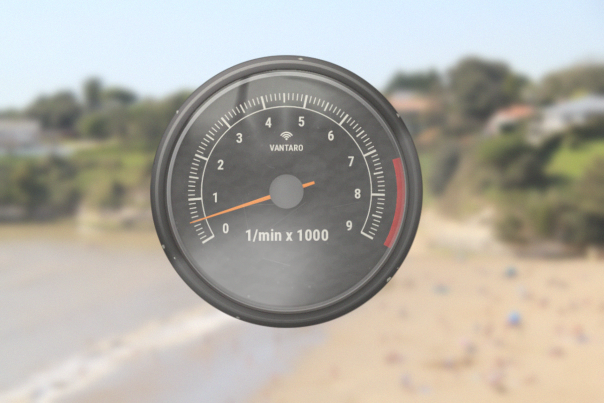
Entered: 500 rpm
